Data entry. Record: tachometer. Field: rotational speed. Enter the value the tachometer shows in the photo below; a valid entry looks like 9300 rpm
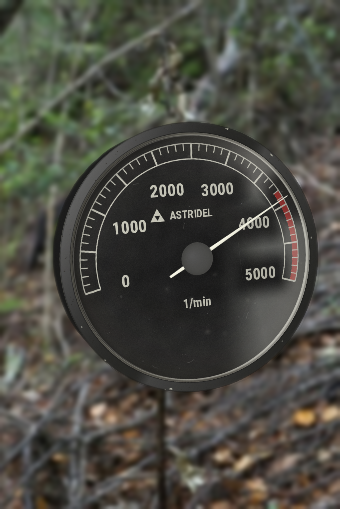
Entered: 3900 rpm
